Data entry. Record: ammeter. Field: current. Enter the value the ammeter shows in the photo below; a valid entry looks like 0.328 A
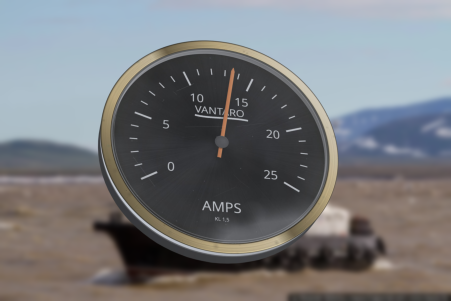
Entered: 13.5 A
